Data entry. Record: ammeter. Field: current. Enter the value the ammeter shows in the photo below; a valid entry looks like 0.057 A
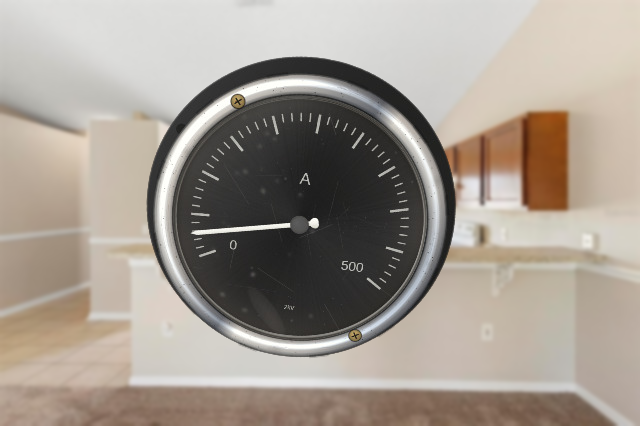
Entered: 30 A
